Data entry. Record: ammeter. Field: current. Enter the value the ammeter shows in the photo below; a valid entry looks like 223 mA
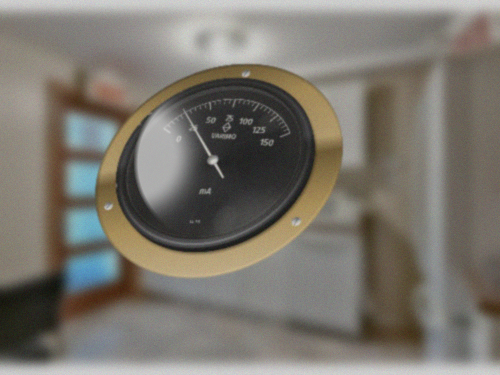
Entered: 25 mA
